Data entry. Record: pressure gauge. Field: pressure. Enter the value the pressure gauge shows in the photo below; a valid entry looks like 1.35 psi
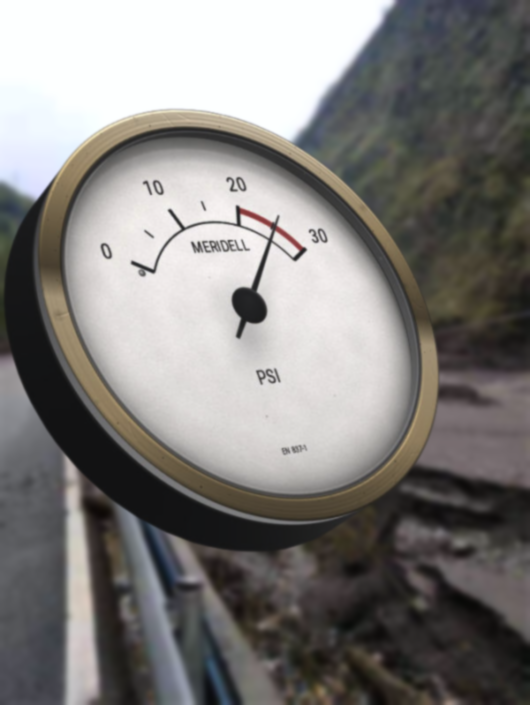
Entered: 25 psi
